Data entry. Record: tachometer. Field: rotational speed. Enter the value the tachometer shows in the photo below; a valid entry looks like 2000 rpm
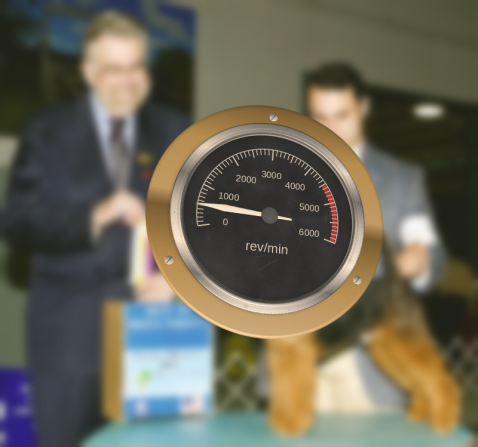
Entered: 500 rpm
